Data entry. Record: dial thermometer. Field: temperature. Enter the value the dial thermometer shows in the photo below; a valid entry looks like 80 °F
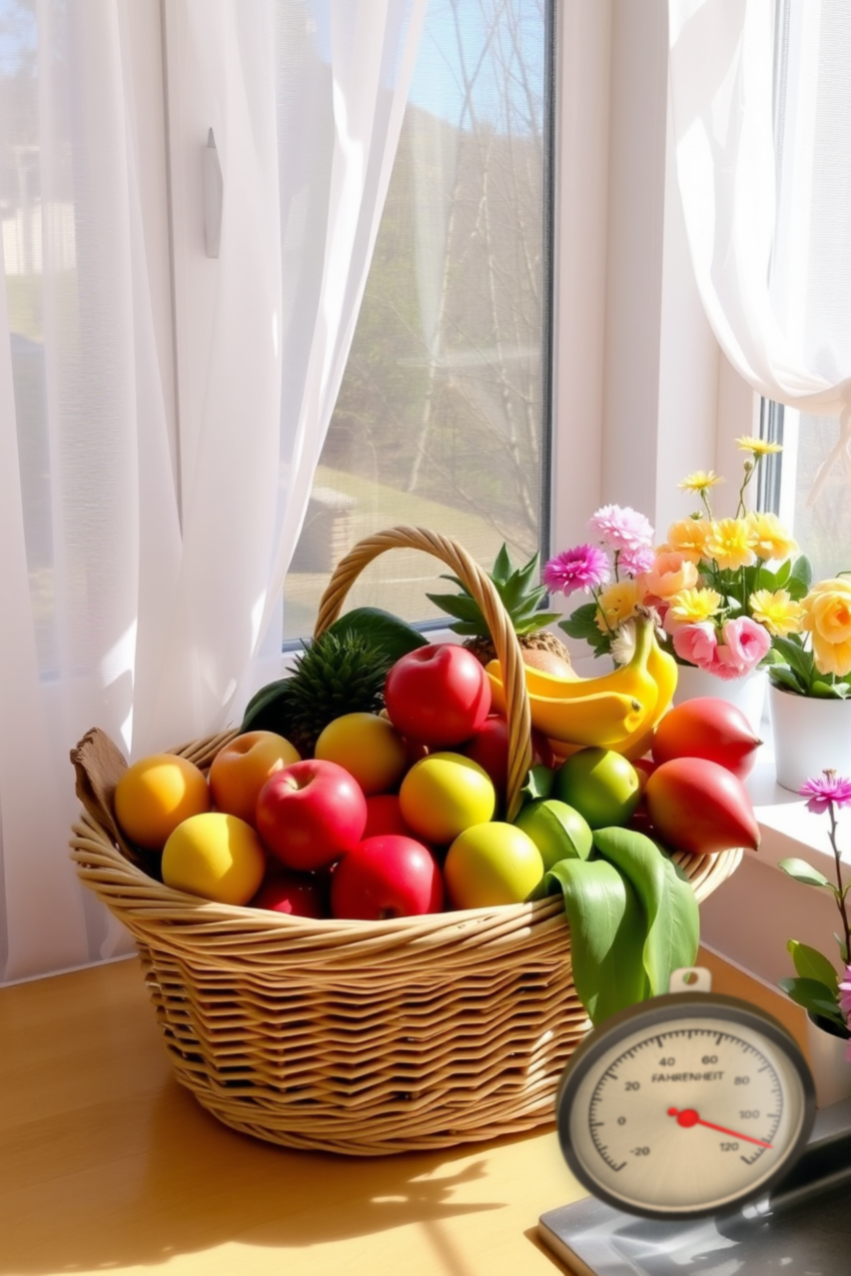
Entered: 110 °F
